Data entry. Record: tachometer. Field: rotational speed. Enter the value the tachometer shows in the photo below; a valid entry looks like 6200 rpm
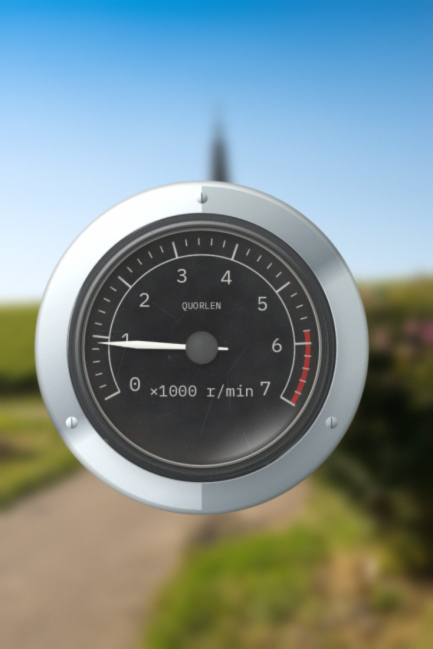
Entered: 900 rpm
